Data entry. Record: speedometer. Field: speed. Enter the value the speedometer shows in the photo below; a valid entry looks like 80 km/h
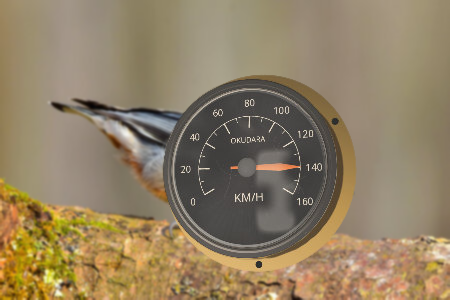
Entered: 140 km/h
